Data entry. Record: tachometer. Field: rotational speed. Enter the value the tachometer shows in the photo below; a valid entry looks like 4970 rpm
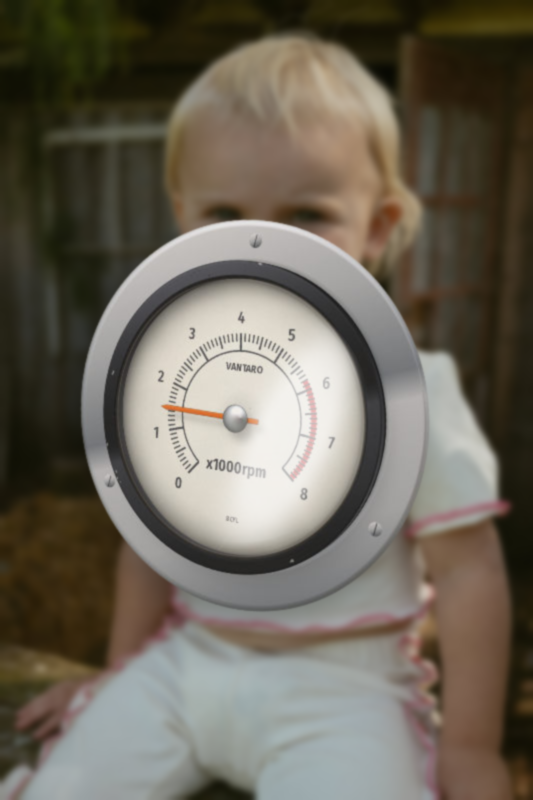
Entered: 1500 rpm
